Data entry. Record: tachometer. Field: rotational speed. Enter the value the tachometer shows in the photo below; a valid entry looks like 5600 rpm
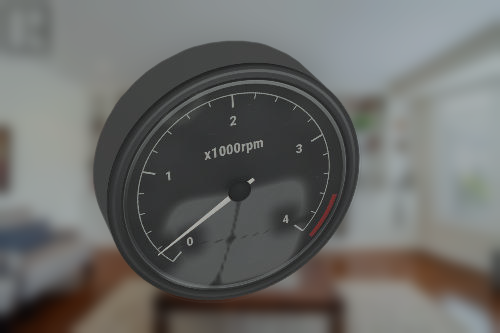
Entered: 200 rpm
